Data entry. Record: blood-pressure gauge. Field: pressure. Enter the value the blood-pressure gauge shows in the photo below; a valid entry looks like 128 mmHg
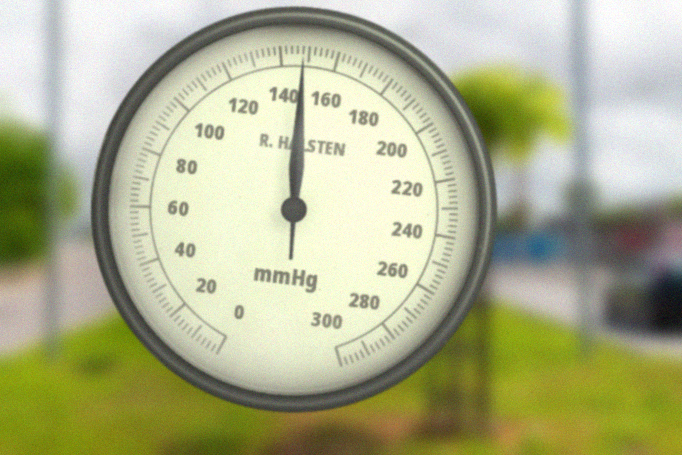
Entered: 148 mmHg
